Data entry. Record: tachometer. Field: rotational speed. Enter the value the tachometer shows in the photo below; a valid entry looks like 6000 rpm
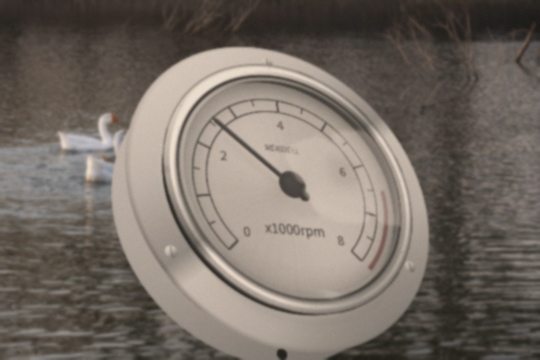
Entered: 2500 rpm
